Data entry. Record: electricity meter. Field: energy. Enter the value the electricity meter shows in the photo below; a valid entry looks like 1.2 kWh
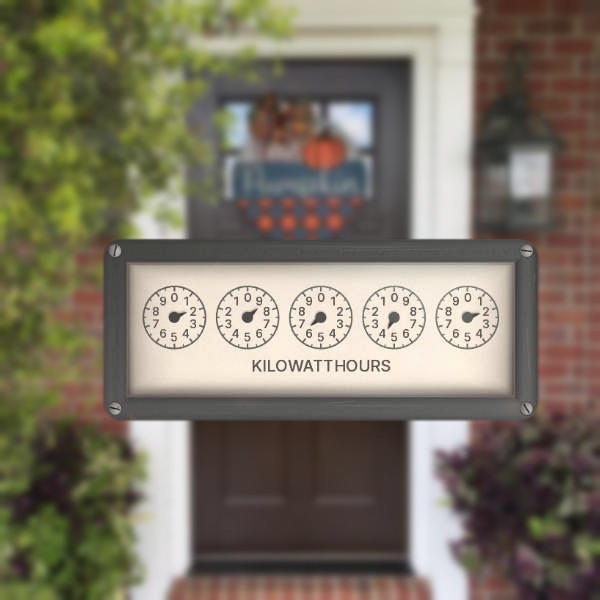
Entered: 18642 kWh
